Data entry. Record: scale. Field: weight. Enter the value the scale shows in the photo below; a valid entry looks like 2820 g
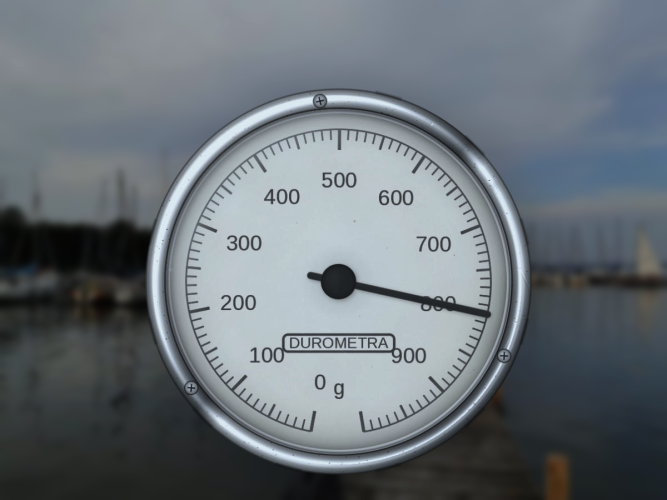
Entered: 800 g
